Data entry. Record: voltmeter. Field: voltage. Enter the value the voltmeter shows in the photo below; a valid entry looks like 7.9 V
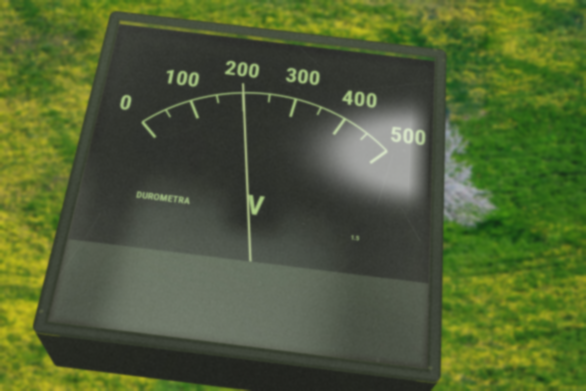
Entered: 200 V
